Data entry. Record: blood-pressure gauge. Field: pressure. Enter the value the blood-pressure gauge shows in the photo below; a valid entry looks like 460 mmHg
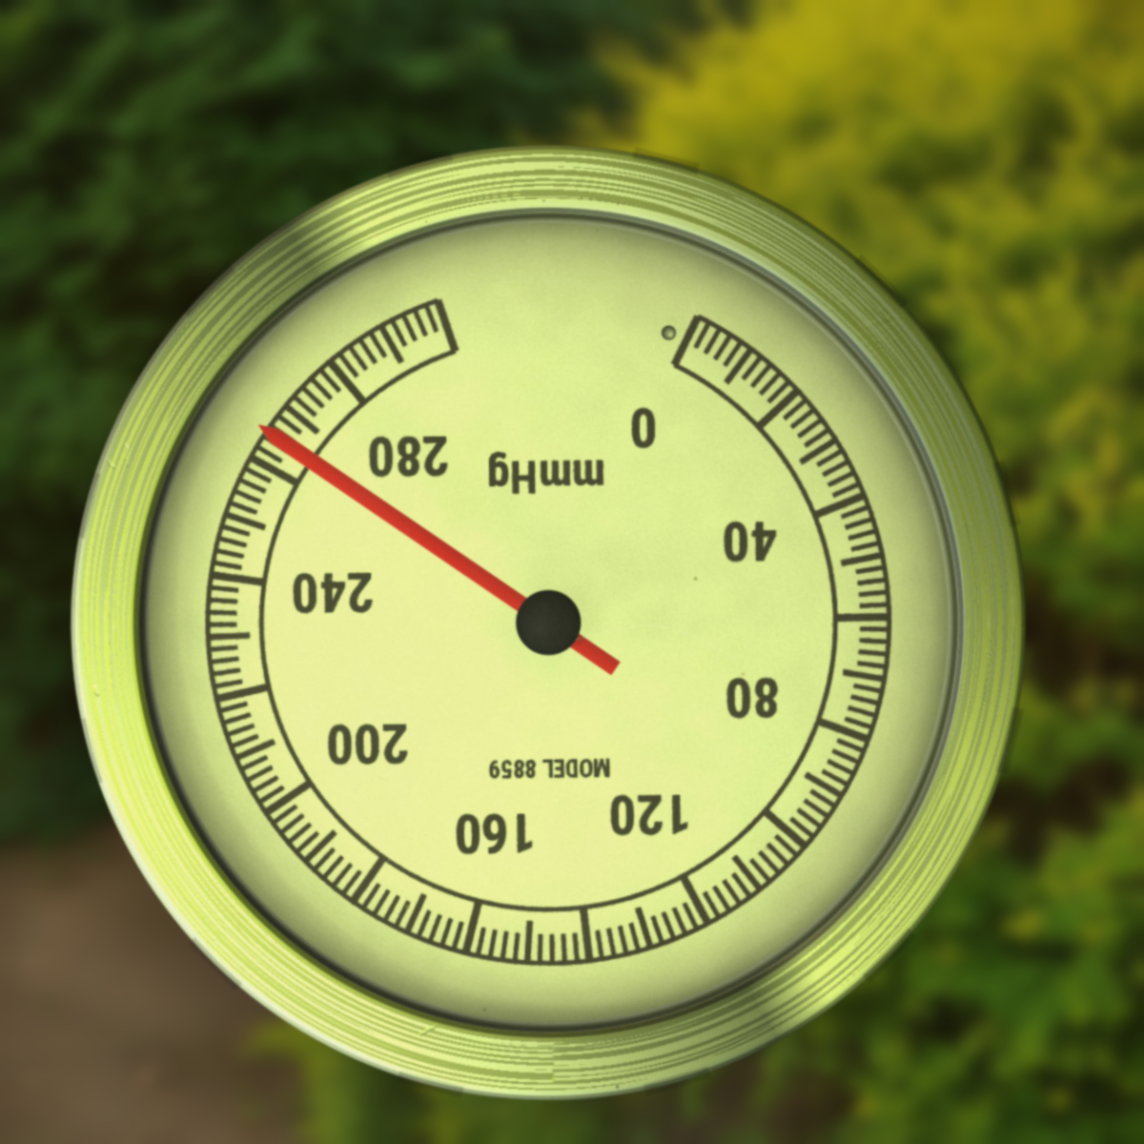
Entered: 265 mmHg
